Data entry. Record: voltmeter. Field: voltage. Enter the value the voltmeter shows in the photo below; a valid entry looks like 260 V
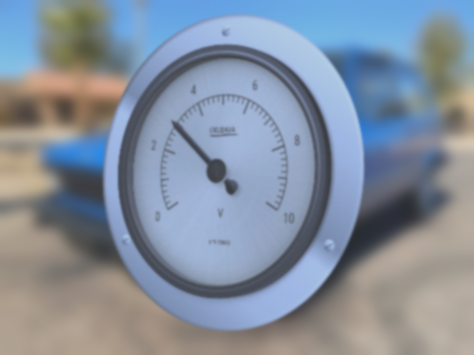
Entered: 3 V
